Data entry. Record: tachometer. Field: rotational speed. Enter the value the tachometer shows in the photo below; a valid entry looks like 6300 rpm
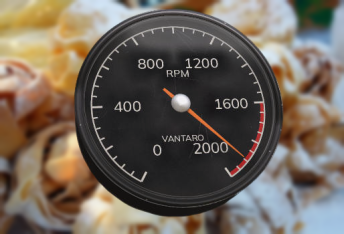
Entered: 1900 rpm
